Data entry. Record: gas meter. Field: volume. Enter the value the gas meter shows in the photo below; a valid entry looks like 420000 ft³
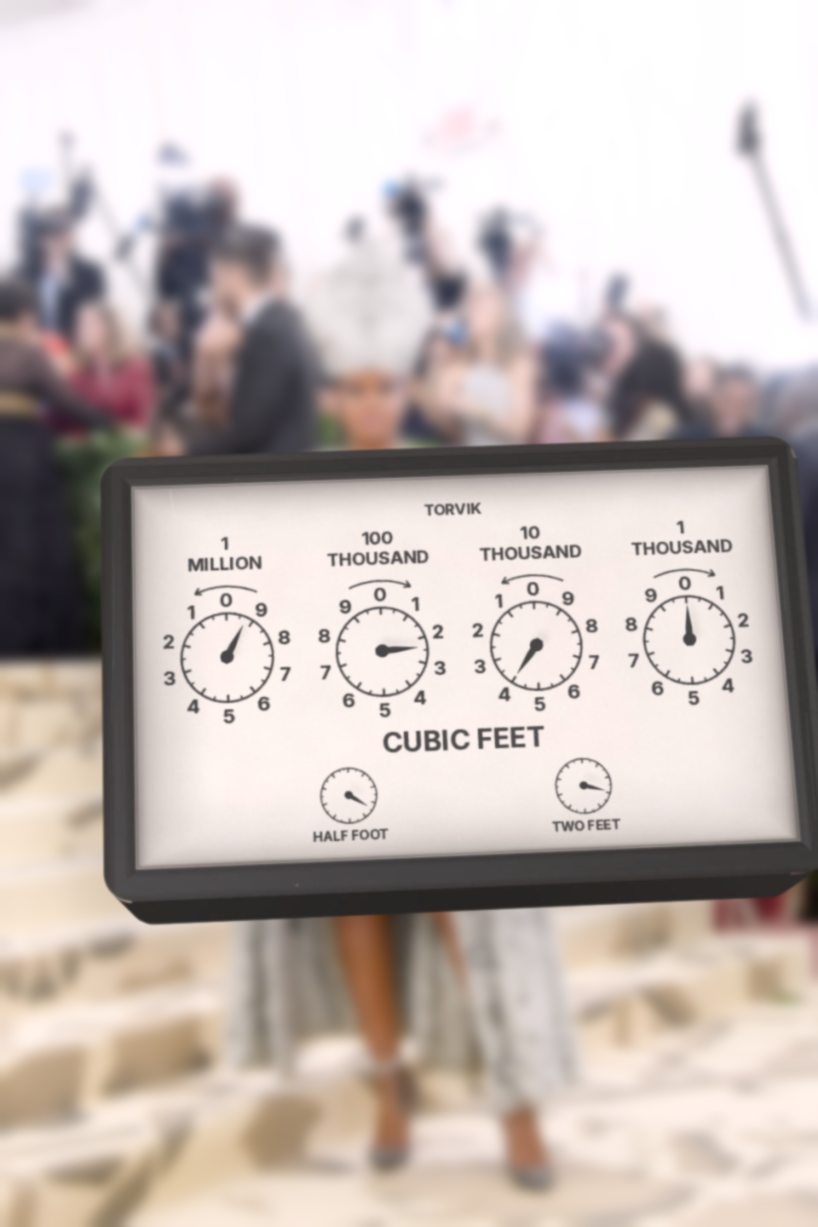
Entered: 924000 ft³
